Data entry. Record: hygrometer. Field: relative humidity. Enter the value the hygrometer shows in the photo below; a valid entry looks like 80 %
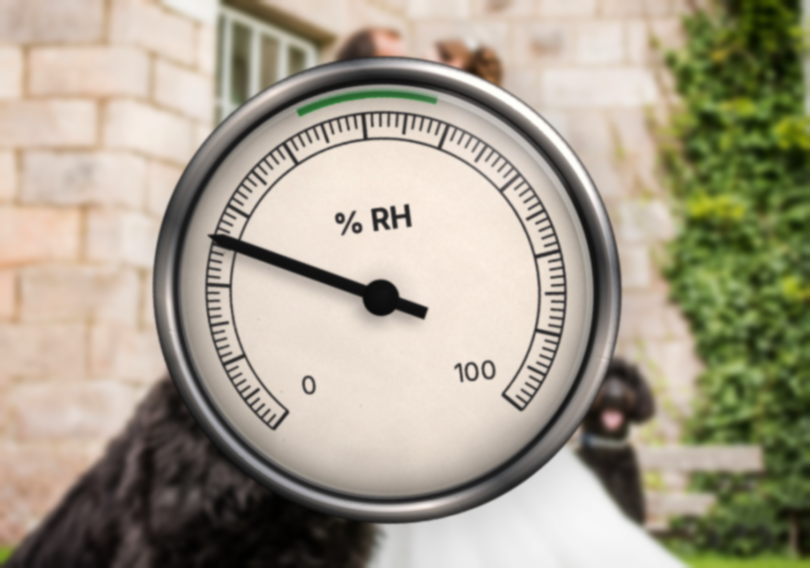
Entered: 26 %
